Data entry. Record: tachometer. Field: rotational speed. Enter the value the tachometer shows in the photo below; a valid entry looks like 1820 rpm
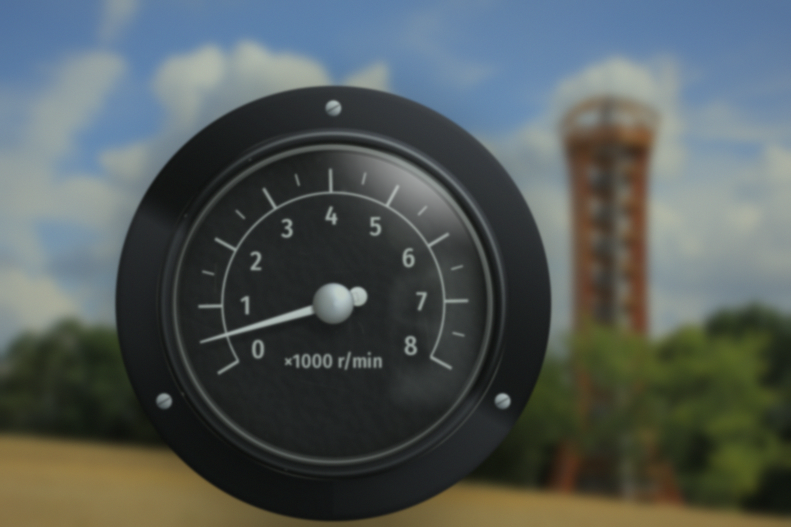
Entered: 500 rpm
